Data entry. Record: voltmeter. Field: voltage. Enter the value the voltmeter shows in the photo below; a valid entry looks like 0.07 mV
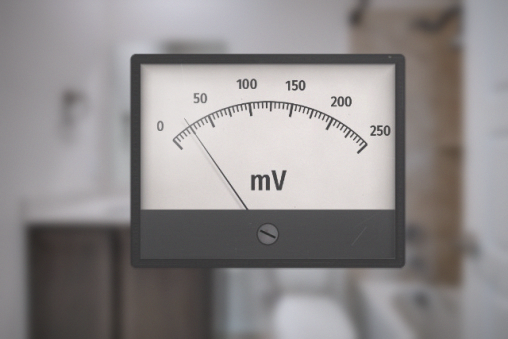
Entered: 25 mV
